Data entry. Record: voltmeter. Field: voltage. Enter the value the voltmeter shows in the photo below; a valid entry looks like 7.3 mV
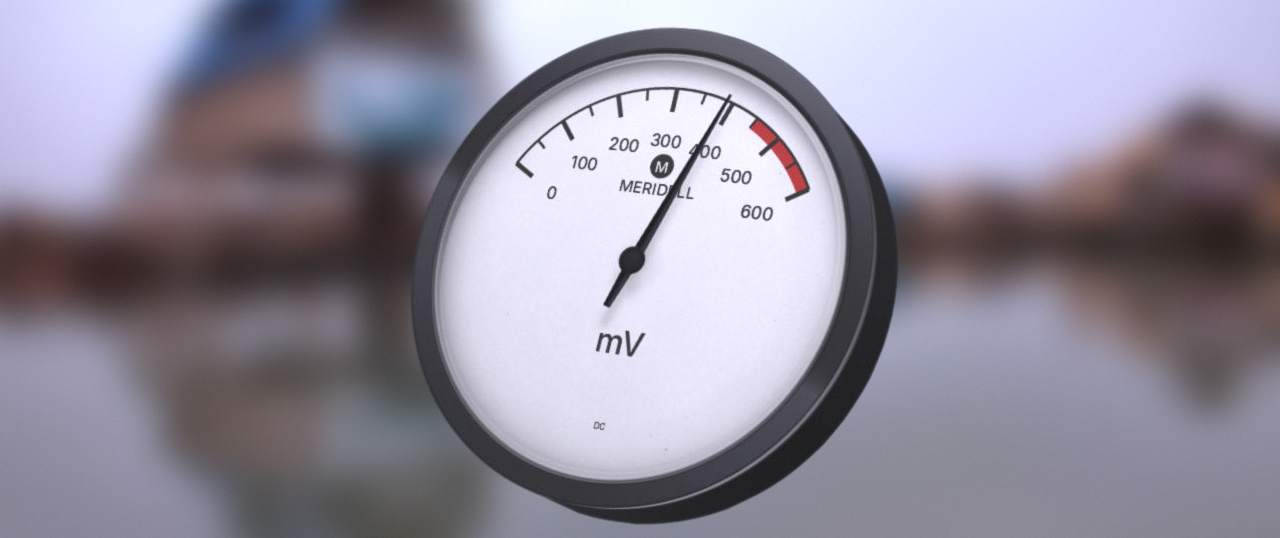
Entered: 400 mV
